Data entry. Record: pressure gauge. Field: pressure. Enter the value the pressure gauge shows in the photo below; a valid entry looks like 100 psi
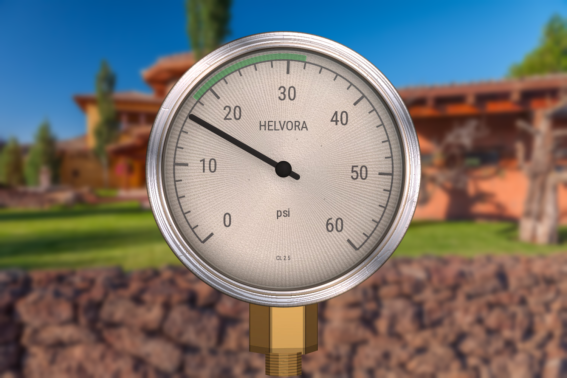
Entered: 16 psi
